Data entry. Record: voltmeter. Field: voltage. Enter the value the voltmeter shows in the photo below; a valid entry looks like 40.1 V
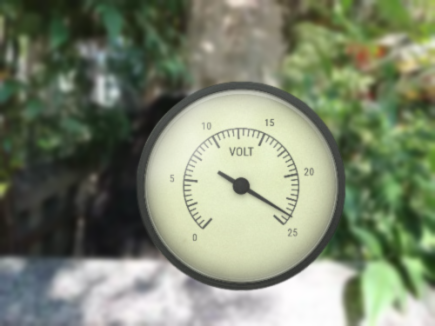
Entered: 24 V
